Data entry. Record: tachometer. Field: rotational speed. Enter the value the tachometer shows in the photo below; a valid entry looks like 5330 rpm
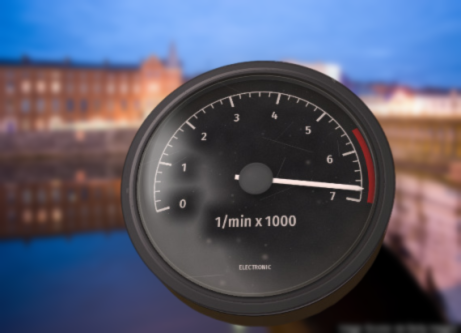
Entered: 6800 rpm
